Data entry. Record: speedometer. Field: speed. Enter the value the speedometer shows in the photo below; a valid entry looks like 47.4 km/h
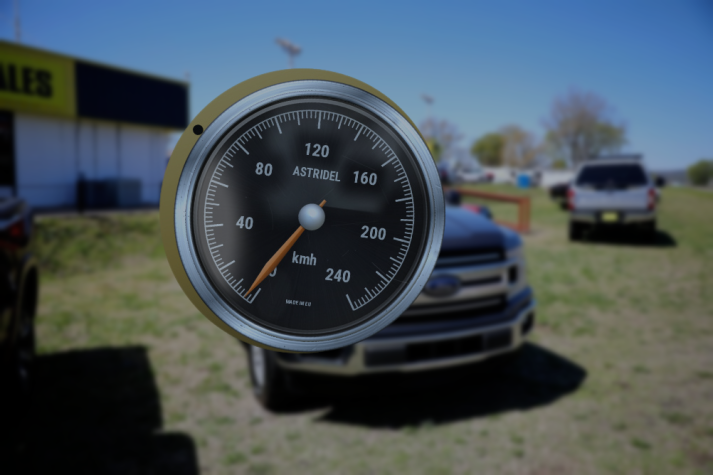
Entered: 4 km/h
